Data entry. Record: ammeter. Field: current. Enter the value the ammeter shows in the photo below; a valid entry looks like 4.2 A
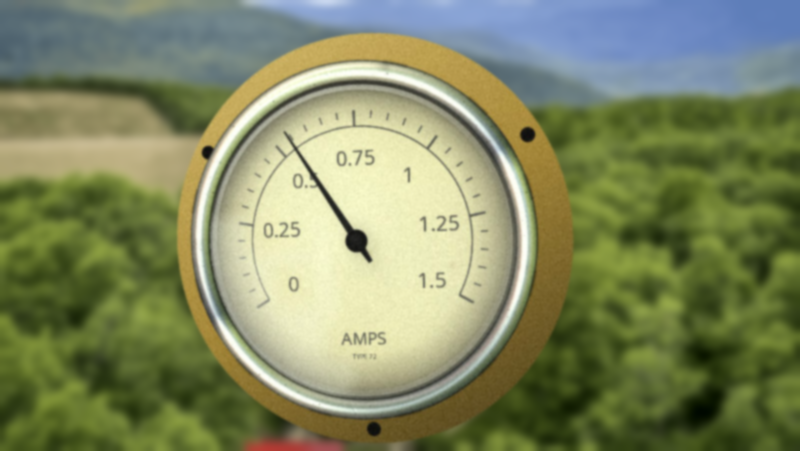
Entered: 0.55 A
